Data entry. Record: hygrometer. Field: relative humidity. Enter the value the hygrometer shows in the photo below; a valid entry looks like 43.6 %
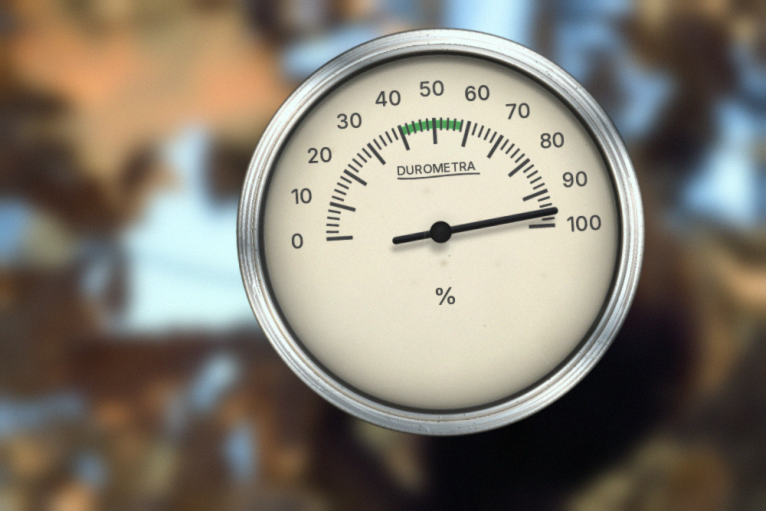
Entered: 96 %
